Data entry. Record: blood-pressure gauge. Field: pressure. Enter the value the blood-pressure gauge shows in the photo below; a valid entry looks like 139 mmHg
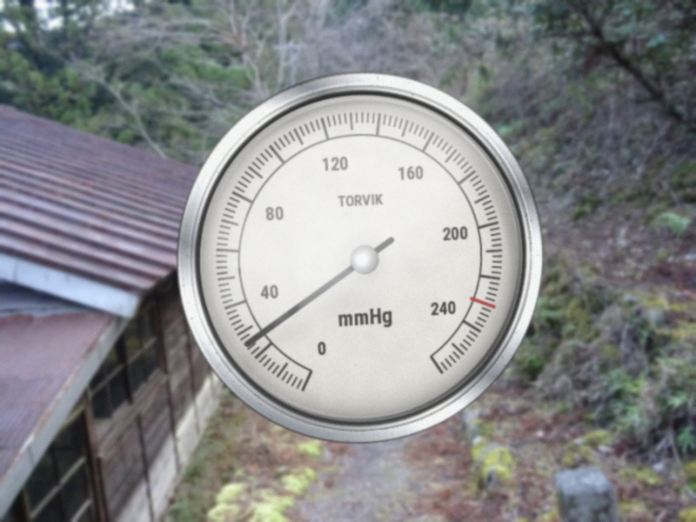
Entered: 26 mmHg
